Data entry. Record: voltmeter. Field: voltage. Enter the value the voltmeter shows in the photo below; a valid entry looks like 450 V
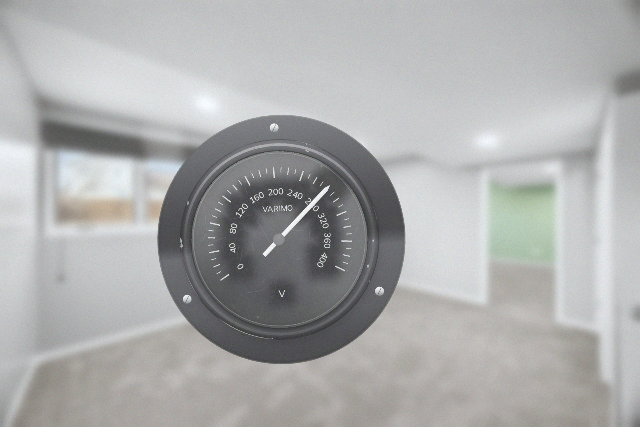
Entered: 280 V
